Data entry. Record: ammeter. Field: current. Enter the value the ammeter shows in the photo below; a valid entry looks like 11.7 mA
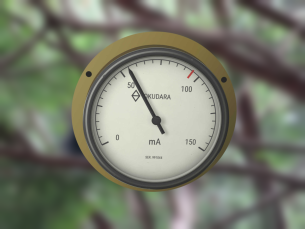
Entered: 55 mA
